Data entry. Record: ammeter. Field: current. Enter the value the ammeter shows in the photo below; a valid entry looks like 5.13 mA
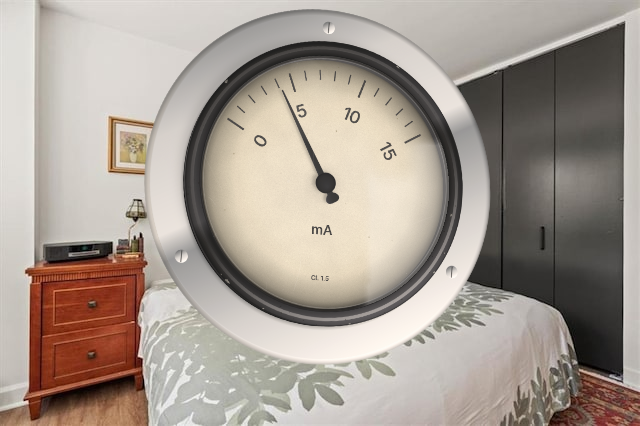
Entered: 4 mA
